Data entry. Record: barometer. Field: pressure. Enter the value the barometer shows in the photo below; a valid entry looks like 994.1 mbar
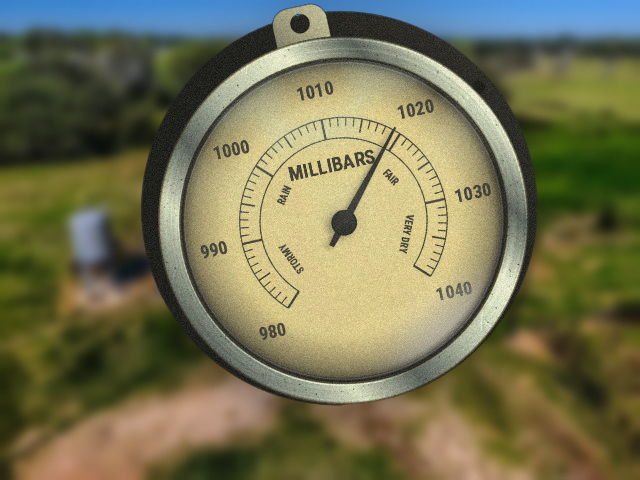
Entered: 1019 mbar
